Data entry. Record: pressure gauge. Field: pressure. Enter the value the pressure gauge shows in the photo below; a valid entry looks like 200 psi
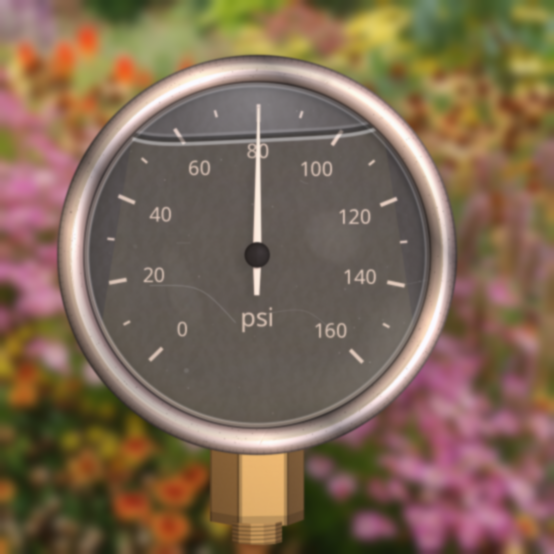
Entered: 80 psi
